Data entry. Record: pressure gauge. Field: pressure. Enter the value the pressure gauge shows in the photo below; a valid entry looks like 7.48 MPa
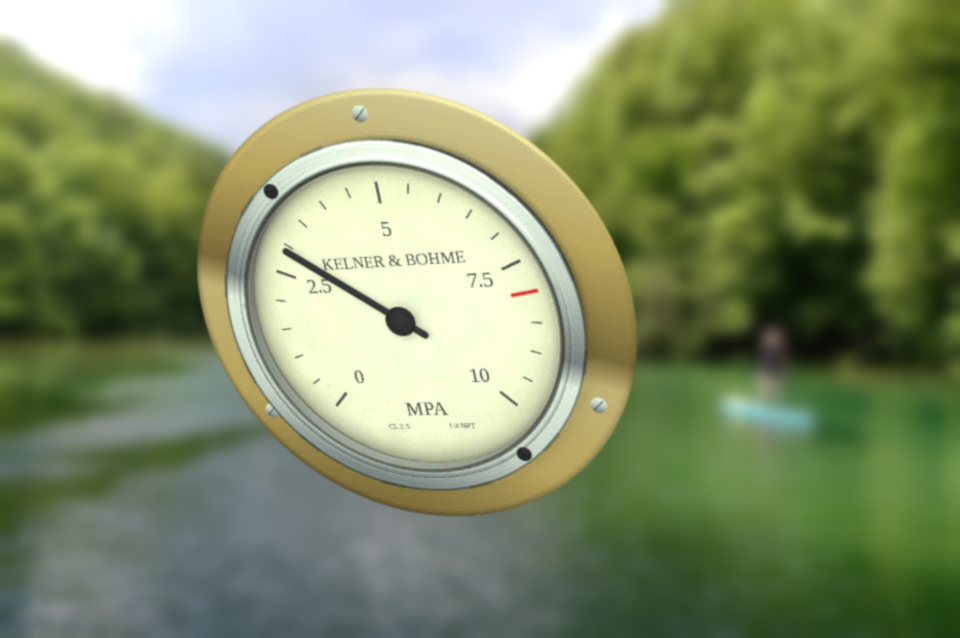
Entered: 3 MPa
